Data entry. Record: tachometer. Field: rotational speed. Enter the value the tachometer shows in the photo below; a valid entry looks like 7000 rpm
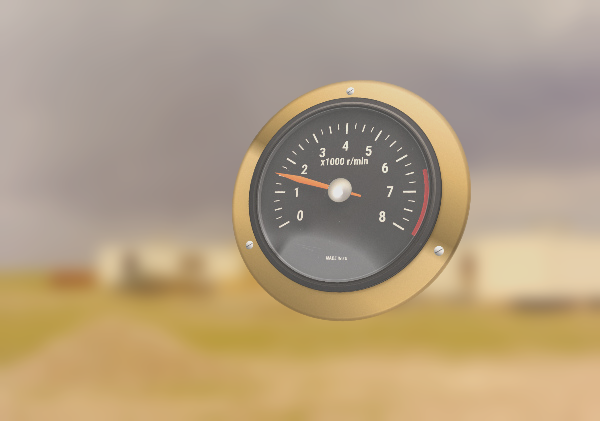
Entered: 1500 rpm
